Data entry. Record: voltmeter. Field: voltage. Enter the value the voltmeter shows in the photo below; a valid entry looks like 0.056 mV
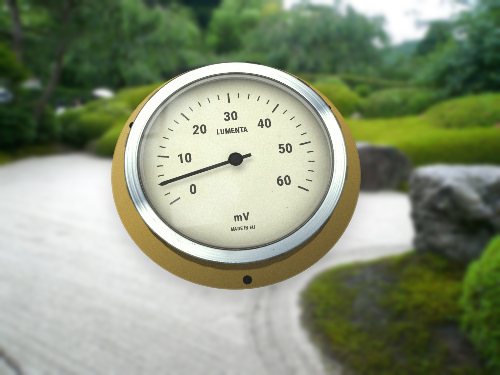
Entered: 4 mV
